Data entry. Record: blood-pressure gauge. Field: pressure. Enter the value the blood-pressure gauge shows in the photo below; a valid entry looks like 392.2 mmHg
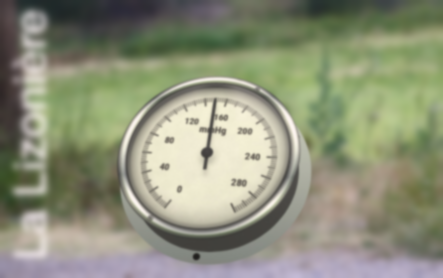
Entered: 150 mmHg
